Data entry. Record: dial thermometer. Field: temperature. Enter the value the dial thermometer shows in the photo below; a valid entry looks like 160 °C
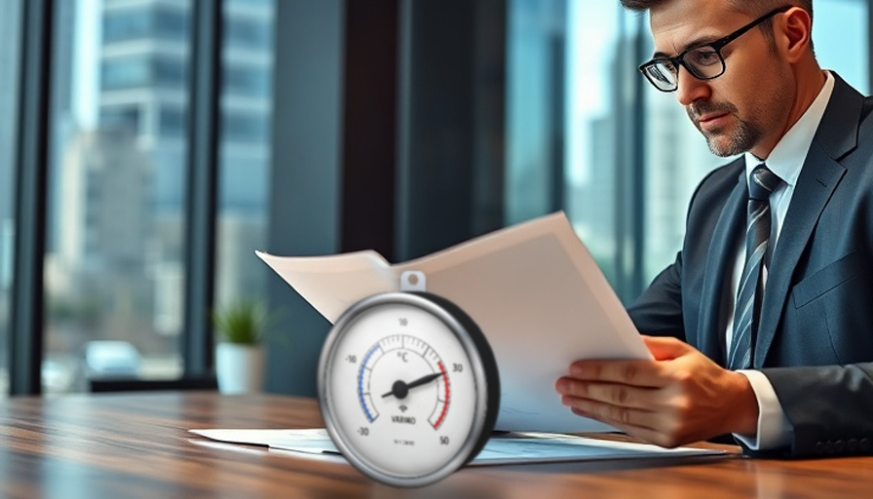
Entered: 30 °C
